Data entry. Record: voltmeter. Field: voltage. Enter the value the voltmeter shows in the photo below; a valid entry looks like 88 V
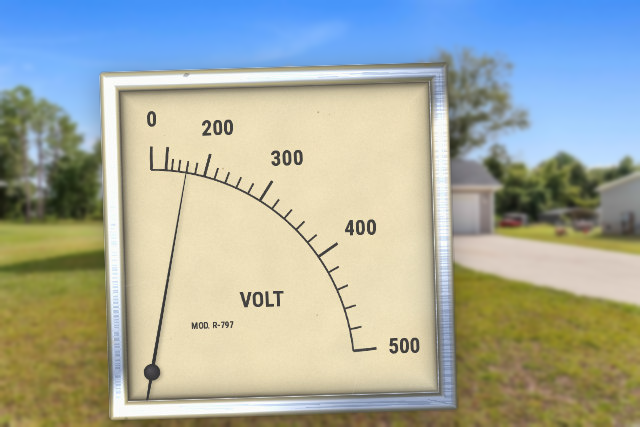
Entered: 160 V
